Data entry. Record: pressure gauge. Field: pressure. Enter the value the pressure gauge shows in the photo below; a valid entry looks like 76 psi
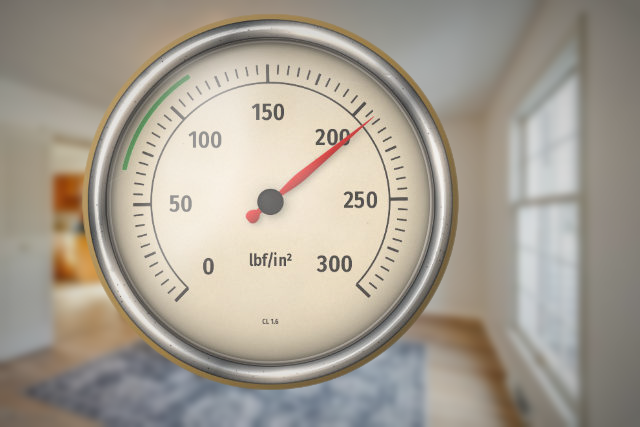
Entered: 207.5 psi
